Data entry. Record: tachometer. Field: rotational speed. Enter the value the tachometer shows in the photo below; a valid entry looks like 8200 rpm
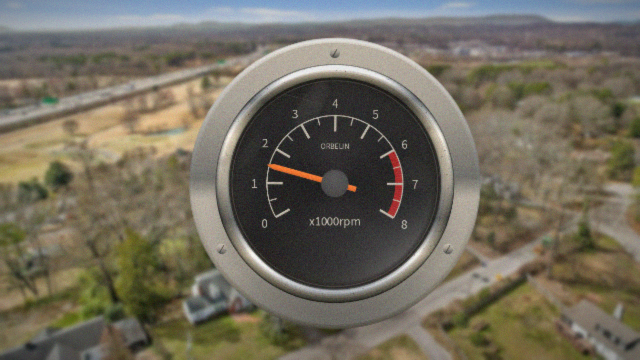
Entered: 1500 rpm
